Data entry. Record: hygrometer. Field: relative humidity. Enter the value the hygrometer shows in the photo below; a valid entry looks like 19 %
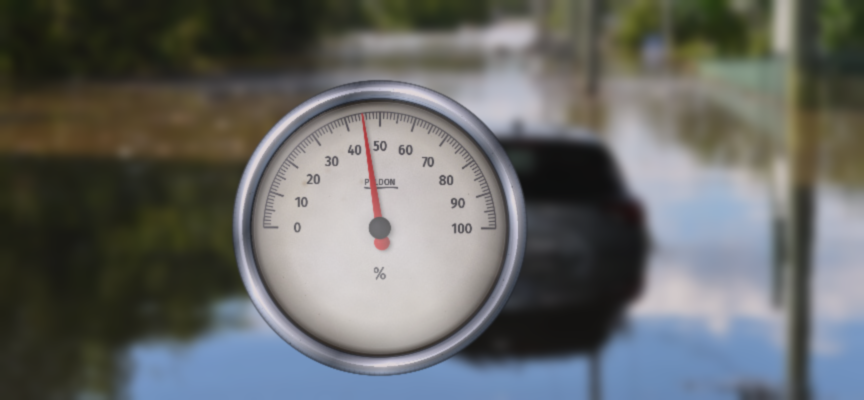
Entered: 45 %
